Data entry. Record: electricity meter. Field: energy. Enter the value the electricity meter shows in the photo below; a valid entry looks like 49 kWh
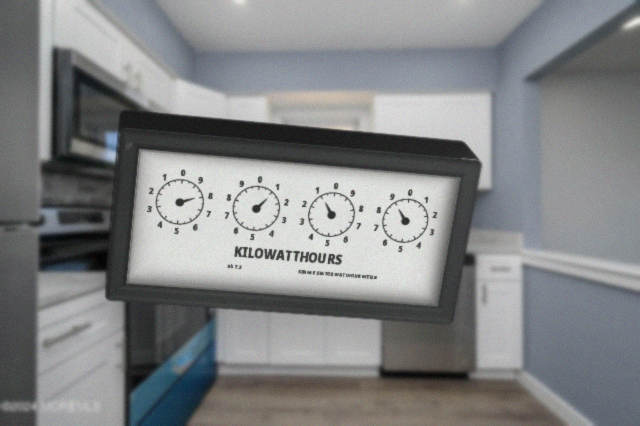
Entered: 8109 kWh
